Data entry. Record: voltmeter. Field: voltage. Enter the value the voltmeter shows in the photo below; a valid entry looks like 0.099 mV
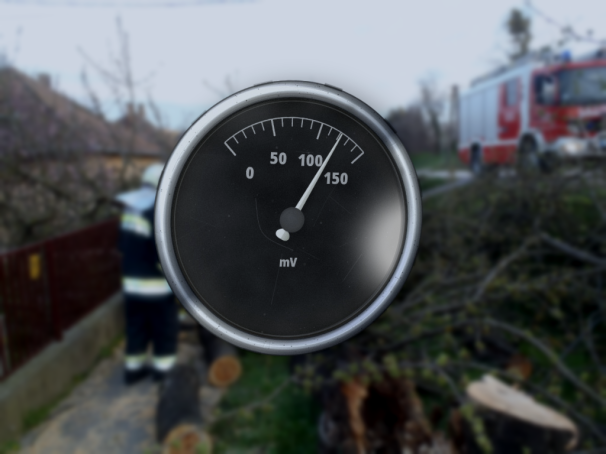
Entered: 120 mV
